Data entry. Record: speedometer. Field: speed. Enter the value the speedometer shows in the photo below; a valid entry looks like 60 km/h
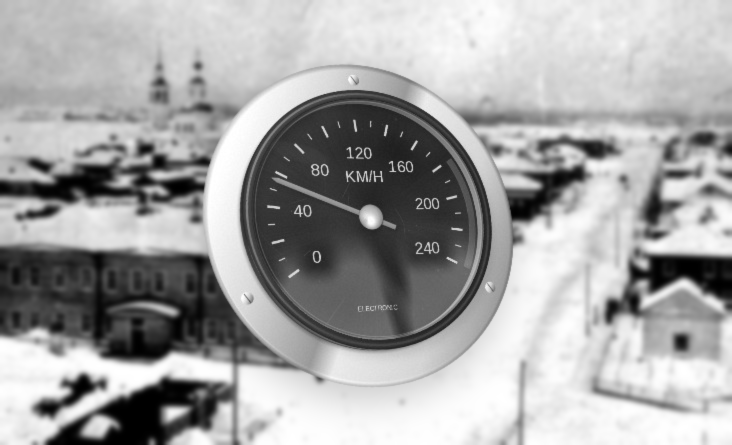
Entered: 55 km/h
